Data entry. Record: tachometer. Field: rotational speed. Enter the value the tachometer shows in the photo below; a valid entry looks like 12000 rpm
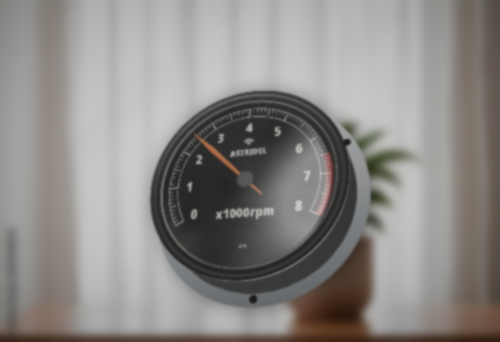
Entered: 2500 rpm
